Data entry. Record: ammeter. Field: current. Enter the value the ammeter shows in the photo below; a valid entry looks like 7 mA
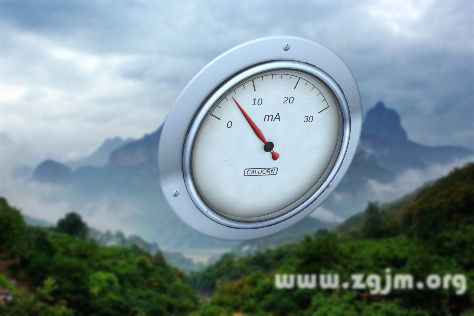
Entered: 5 mA
